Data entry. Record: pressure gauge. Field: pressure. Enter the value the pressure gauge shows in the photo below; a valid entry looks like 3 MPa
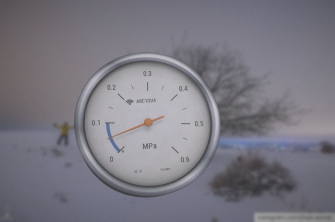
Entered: 0.05 MPa
